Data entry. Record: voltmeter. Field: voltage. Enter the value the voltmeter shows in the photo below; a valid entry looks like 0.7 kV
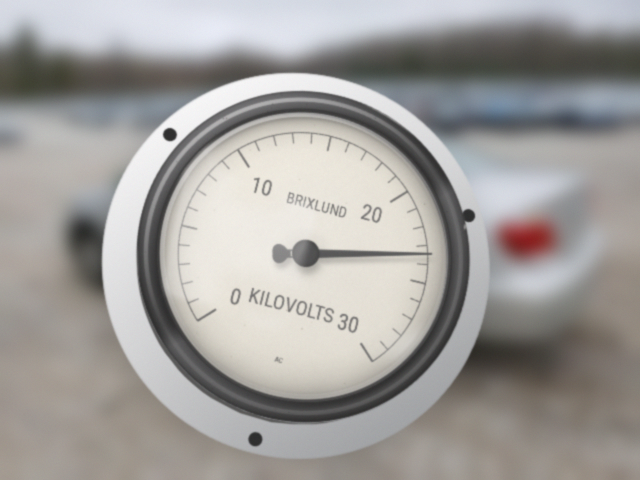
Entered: 23.5 kV
